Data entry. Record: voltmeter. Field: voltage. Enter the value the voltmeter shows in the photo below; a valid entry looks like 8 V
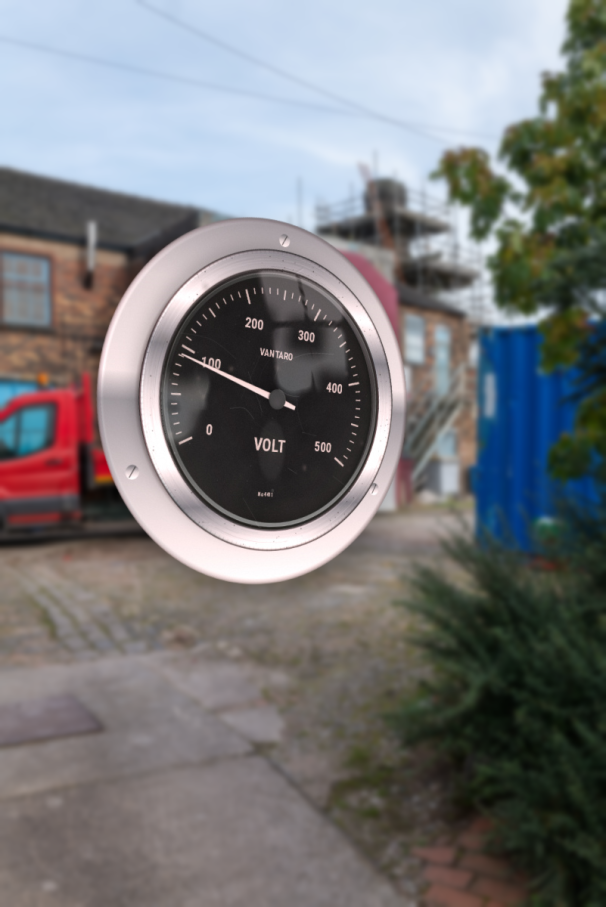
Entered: 90 V
